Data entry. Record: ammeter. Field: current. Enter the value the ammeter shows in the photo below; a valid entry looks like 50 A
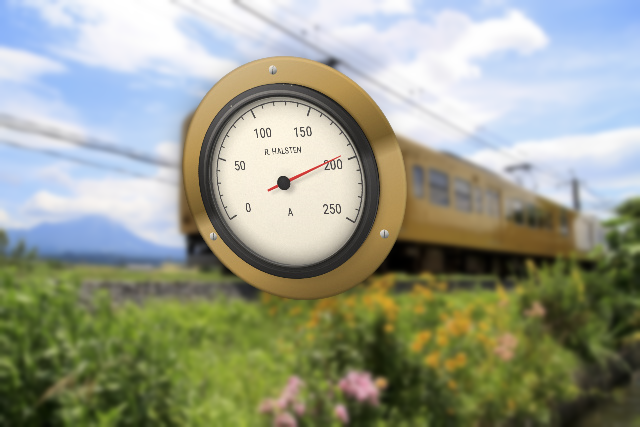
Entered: 195 A
